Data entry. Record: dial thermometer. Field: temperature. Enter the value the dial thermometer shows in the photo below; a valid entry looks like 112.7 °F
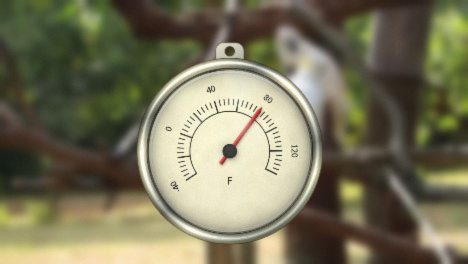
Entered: 80 °F
